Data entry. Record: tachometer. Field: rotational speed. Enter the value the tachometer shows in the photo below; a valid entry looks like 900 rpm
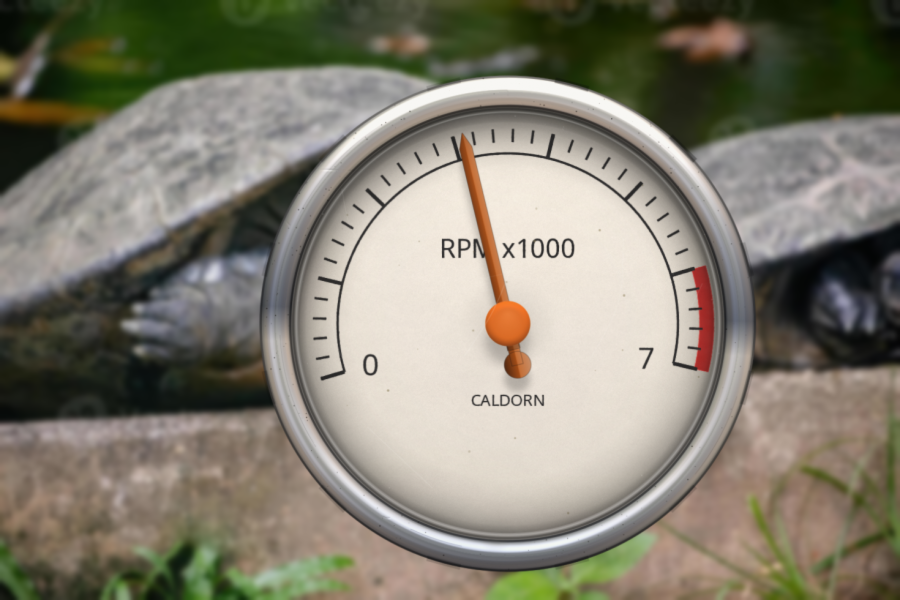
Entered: 3100 rpm
